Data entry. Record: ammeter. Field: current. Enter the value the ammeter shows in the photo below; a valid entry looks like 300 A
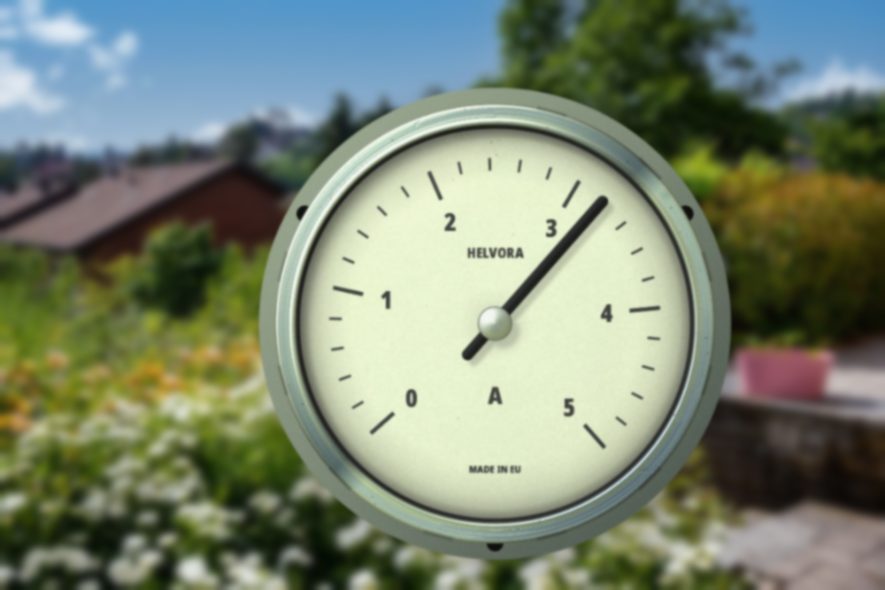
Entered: 3.2 A
